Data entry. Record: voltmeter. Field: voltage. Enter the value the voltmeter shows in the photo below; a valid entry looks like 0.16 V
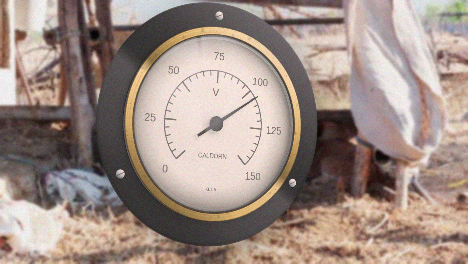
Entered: 105 V
